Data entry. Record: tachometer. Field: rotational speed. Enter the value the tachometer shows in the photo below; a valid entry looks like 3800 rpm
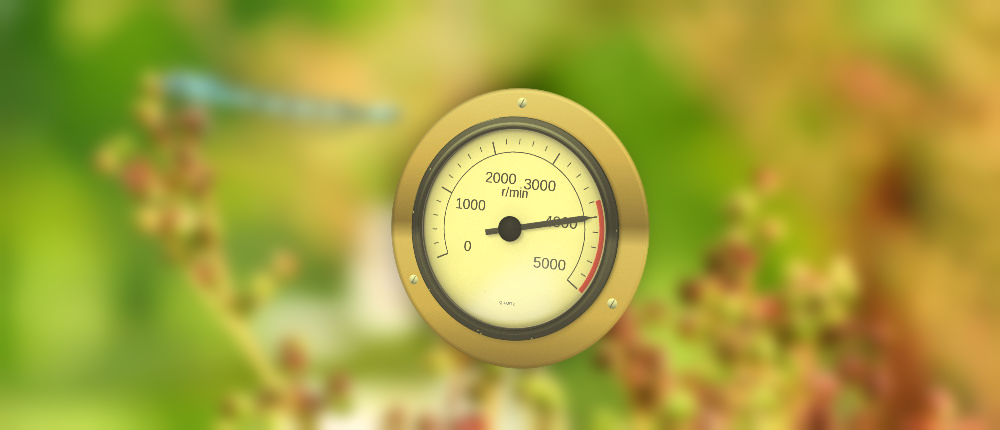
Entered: 4000 rpm
